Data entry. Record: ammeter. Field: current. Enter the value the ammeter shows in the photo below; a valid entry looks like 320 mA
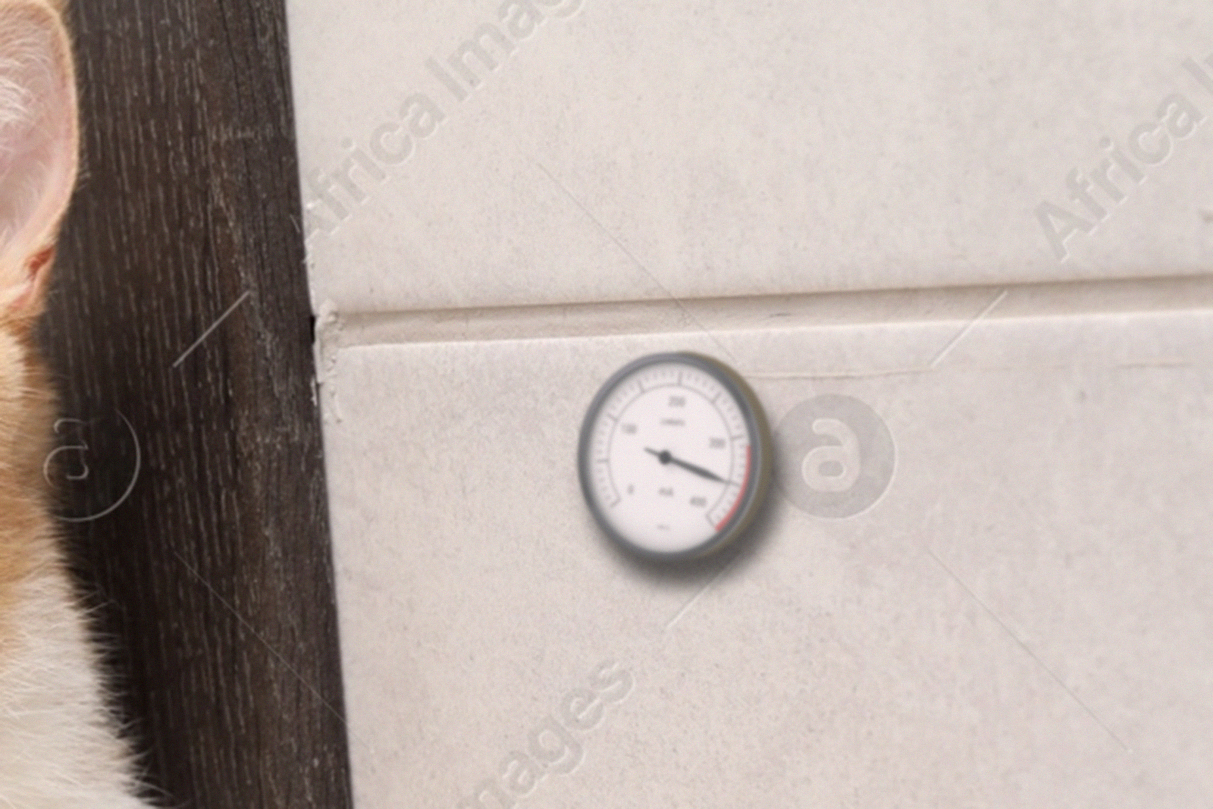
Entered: 350 mA
